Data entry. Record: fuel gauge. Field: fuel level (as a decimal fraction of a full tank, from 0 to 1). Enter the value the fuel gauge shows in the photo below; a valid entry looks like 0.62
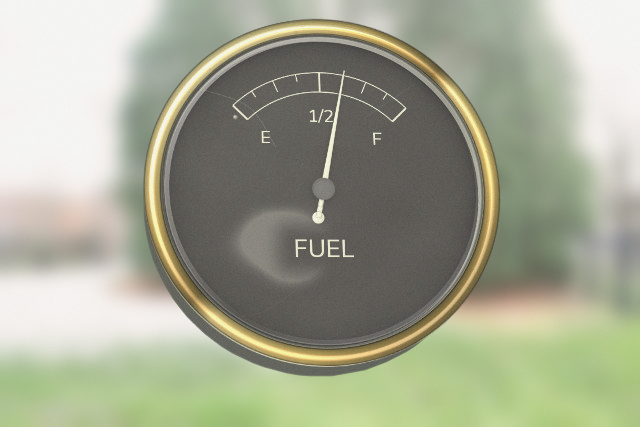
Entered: 0.625
